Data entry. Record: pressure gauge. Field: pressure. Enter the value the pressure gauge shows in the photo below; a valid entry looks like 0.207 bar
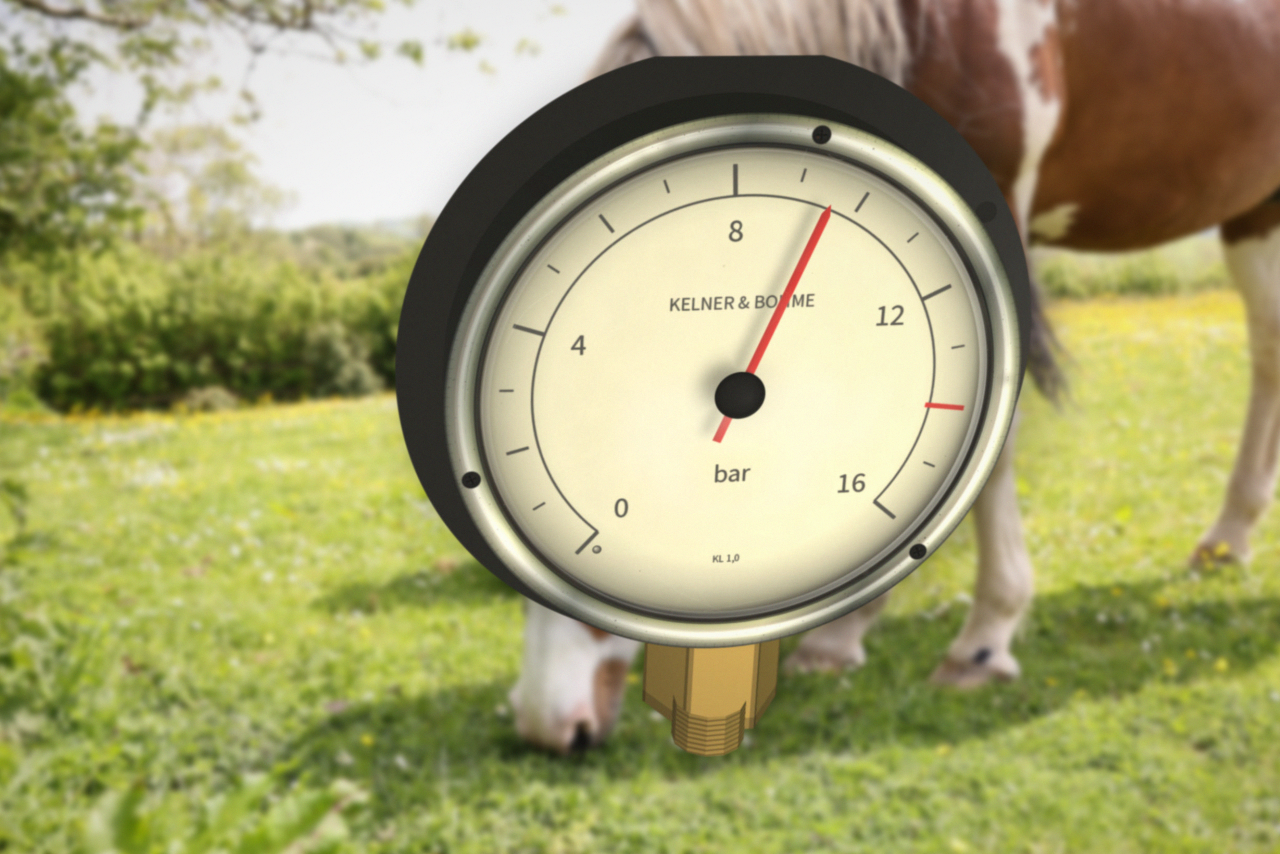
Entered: 9.5 bar
